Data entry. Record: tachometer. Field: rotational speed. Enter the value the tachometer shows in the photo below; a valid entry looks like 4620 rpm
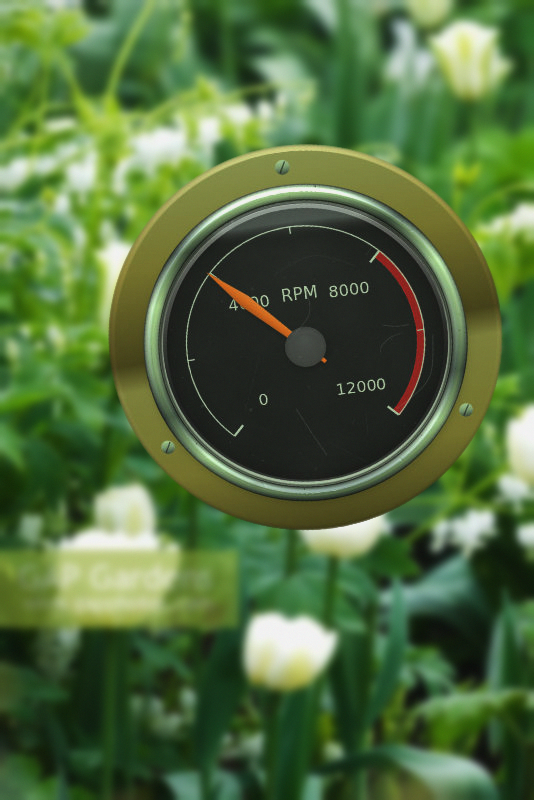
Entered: 4000 rpm
